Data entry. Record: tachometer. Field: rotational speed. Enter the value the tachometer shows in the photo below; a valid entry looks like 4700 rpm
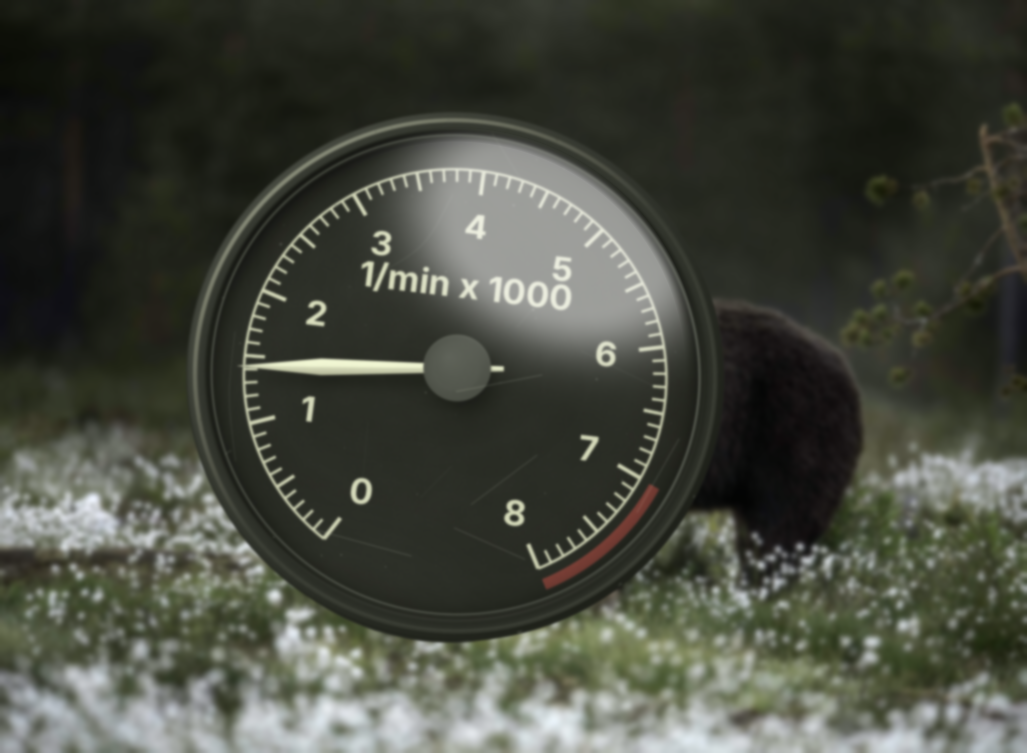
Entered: 1400 rpm
